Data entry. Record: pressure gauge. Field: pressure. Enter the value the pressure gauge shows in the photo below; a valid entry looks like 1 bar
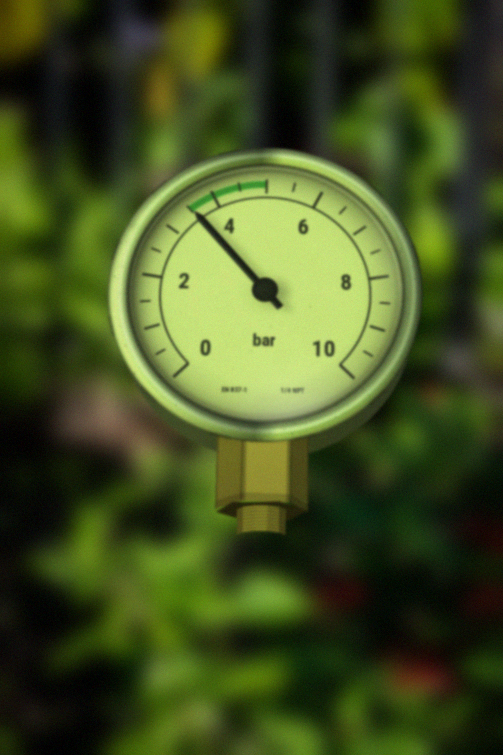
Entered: 3.5 bar
